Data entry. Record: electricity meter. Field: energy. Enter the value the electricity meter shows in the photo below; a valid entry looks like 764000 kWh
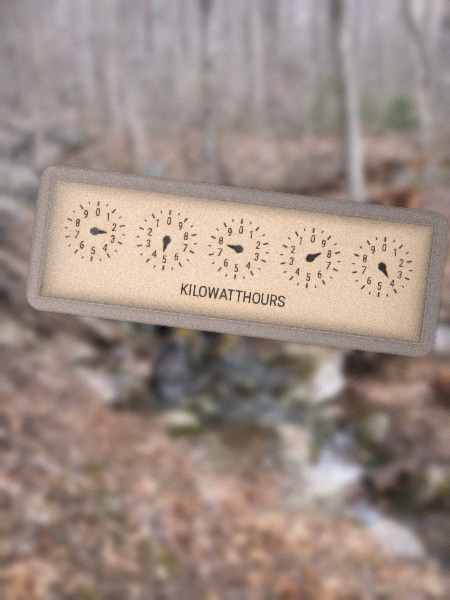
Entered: 24784 kWh
